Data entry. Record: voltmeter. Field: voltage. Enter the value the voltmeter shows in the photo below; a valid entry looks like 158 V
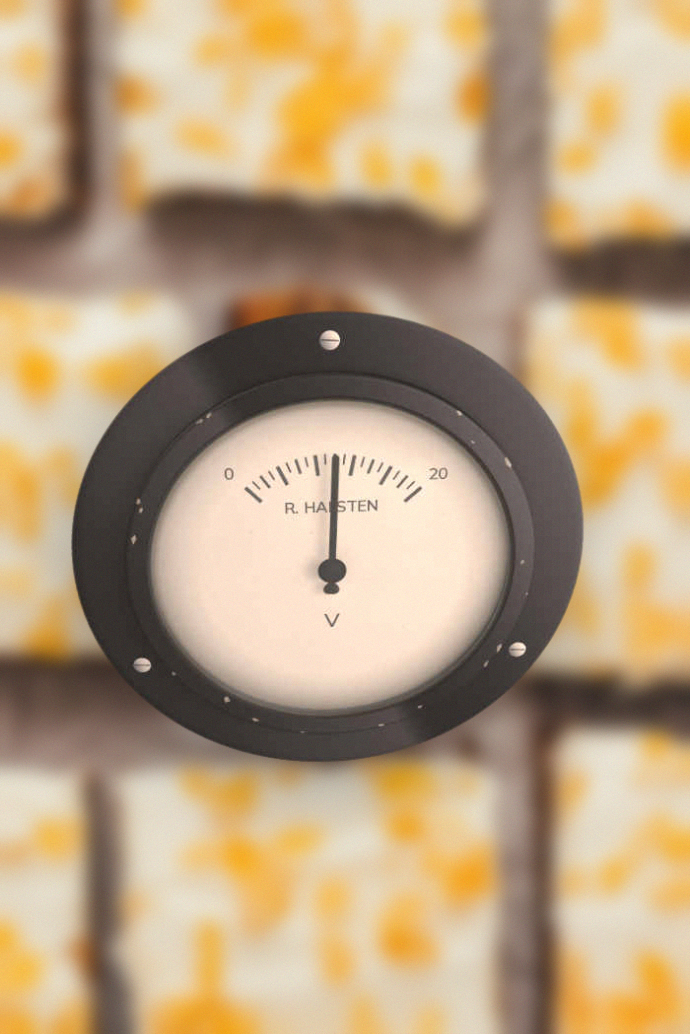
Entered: 10 V
